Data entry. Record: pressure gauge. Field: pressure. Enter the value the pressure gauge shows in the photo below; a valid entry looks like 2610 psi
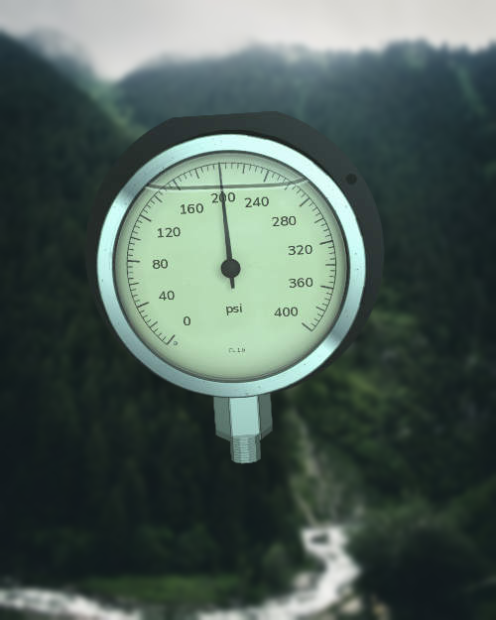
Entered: 200 psi
